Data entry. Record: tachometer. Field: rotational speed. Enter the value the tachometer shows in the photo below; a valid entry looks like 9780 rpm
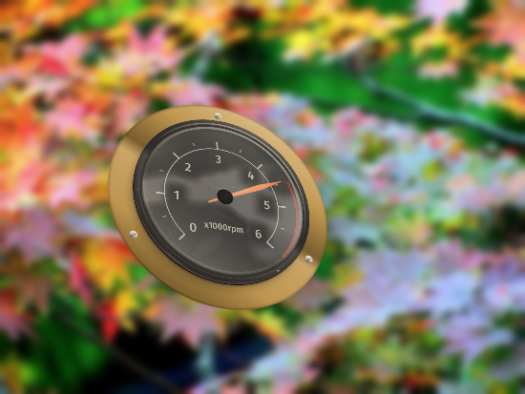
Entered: 4500 rpm
